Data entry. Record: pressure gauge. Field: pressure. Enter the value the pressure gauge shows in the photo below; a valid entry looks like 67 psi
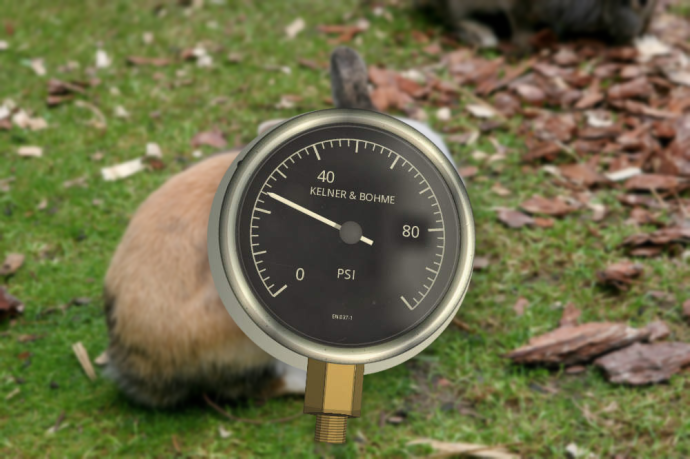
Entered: 24 psi
